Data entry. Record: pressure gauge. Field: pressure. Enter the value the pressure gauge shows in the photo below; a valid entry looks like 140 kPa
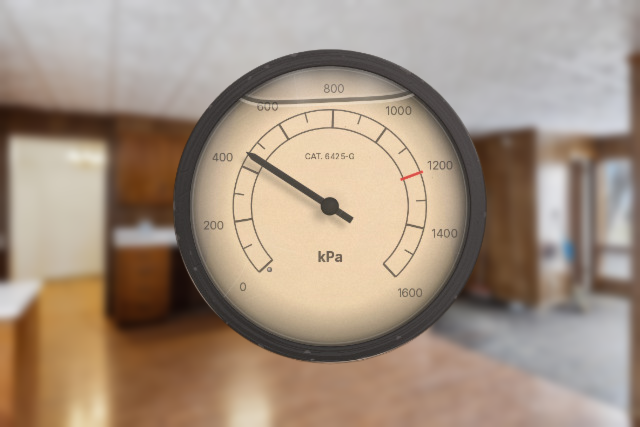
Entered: 450 kPa
